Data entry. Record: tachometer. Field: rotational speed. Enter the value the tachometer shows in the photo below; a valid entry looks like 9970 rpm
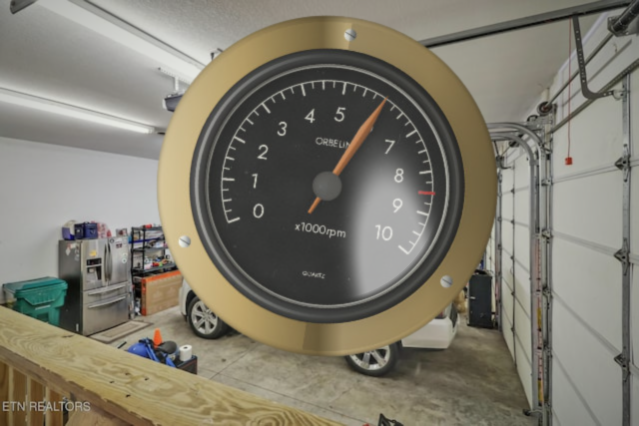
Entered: 6000 rpm
